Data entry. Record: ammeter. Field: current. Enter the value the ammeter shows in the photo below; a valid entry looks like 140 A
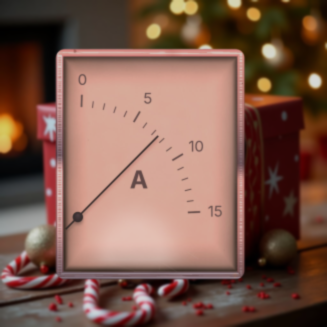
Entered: 7.5 A
